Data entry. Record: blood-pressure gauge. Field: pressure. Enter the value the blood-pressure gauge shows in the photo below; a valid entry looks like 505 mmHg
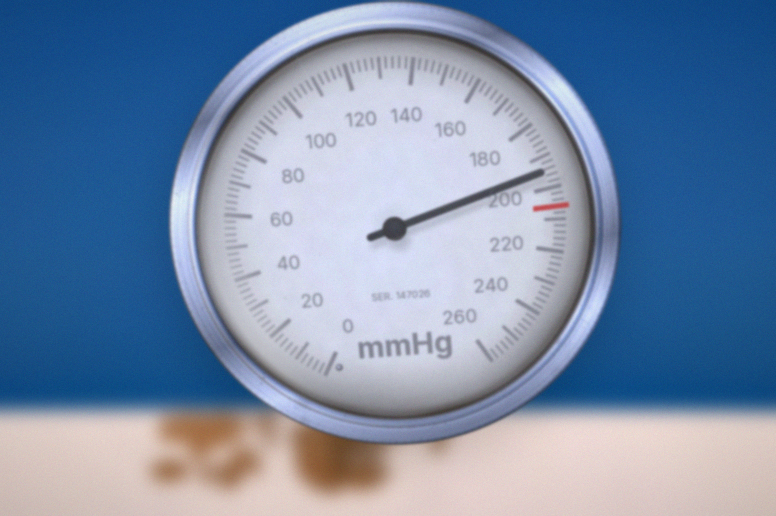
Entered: 194 mmHg
